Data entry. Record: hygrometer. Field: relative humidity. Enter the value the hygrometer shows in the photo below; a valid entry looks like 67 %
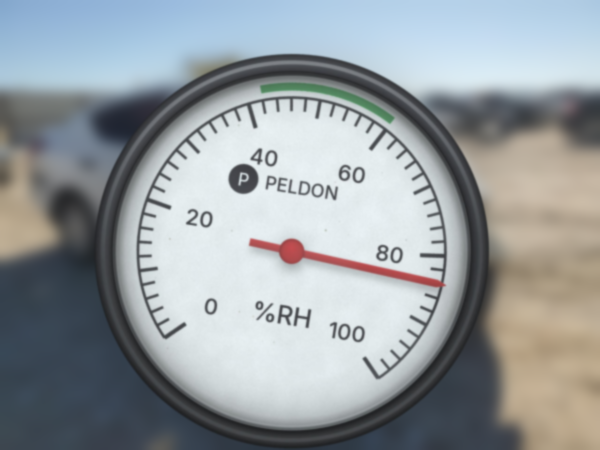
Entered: 84 %
